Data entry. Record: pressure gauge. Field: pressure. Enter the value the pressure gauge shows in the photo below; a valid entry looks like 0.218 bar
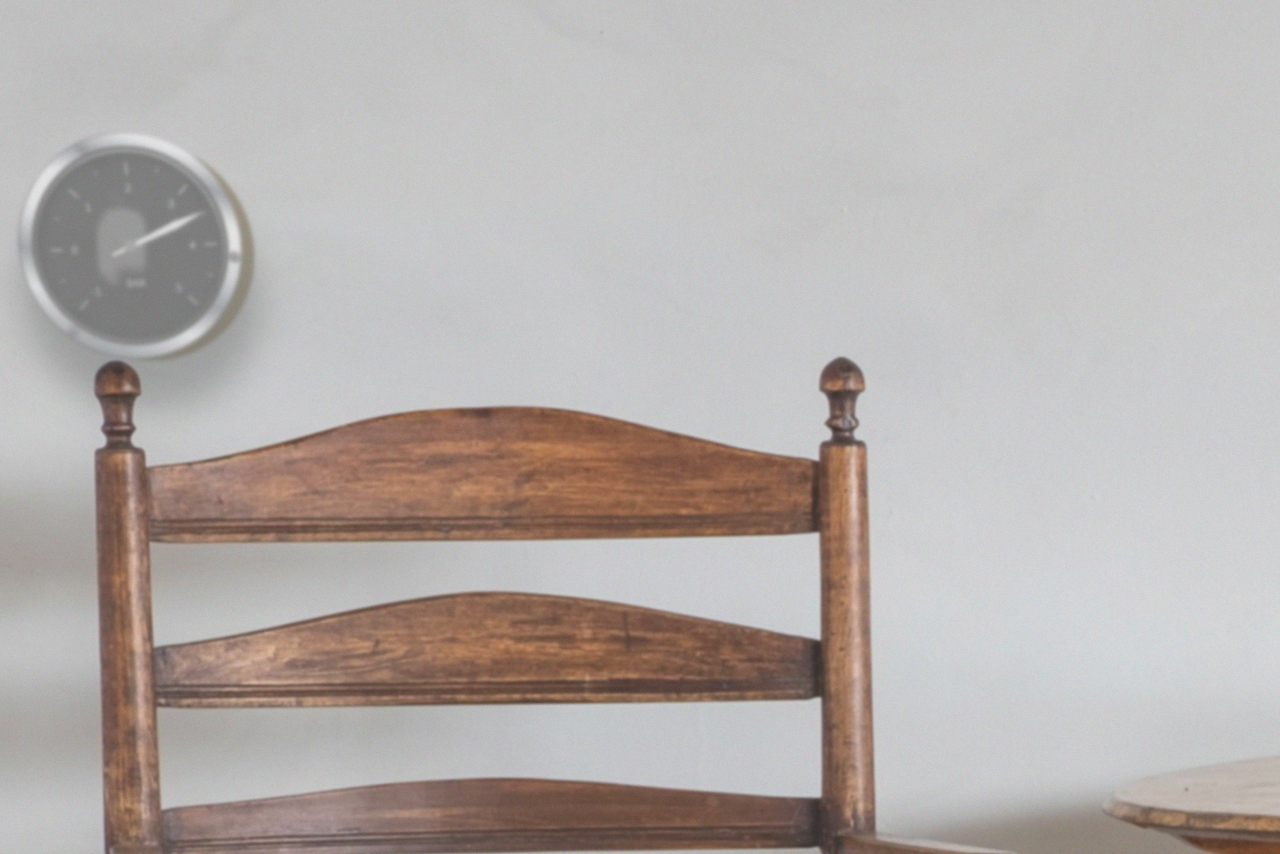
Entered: 3.5 bar
